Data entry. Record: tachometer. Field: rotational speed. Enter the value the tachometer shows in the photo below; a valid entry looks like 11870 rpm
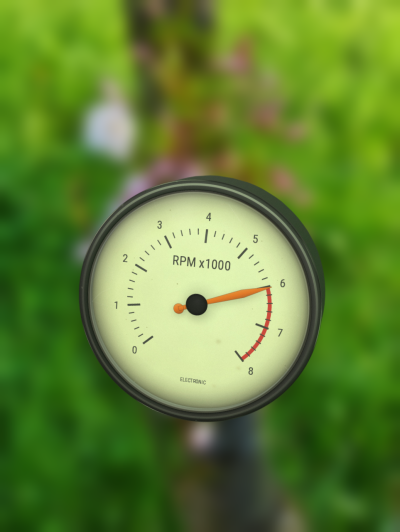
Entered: 6000 rpm
